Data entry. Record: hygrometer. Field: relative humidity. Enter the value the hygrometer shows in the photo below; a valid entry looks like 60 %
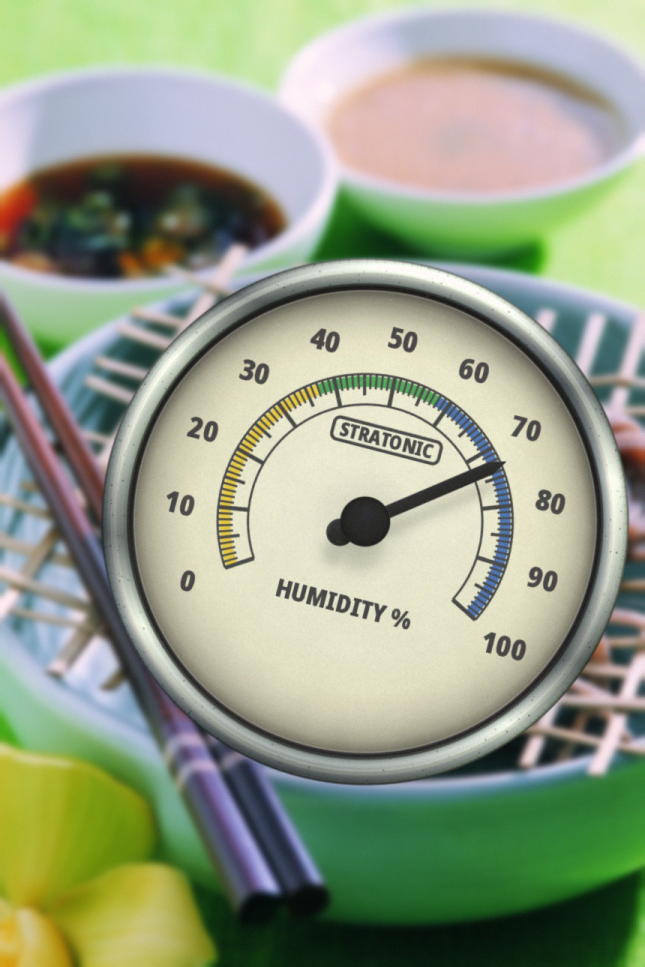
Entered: 73 %
